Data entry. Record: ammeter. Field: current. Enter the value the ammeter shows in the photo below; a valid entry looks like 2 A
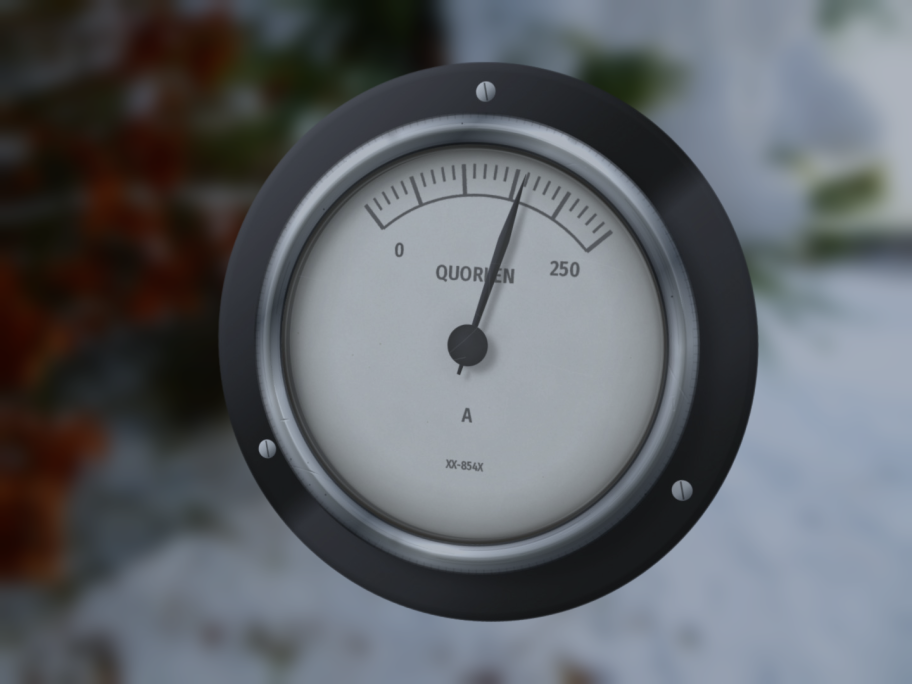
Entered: 160 A
